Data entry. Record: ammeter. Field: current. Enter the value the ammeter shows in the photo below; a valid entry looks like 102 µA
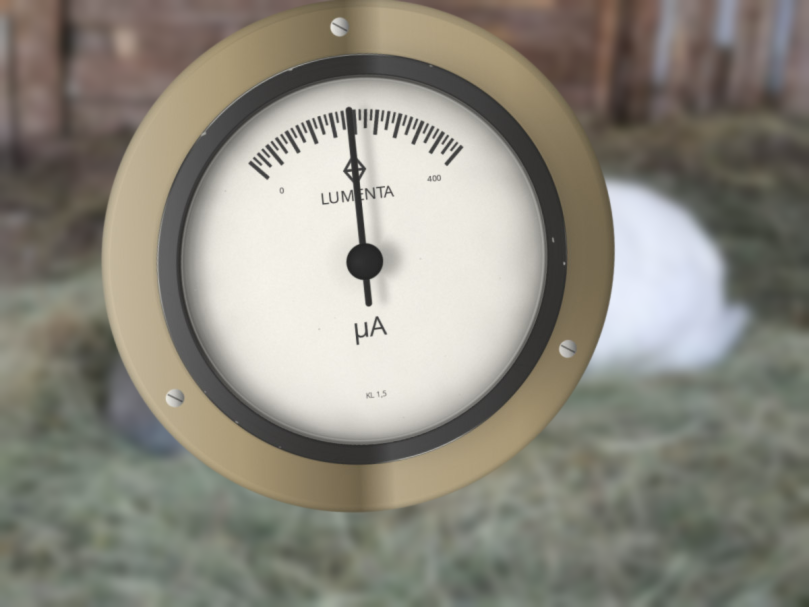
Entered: 190 µA
